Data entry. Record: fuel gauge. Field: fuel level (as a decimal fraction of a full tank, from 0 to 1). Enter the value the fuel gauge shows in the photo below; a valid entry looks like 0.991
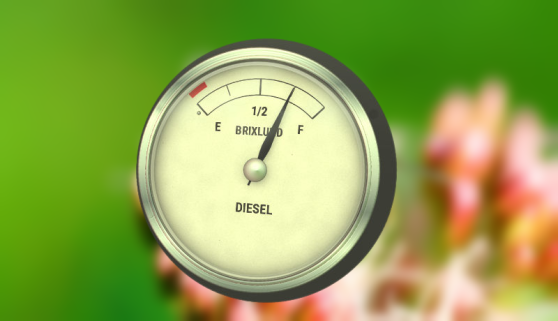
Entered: 0.75
